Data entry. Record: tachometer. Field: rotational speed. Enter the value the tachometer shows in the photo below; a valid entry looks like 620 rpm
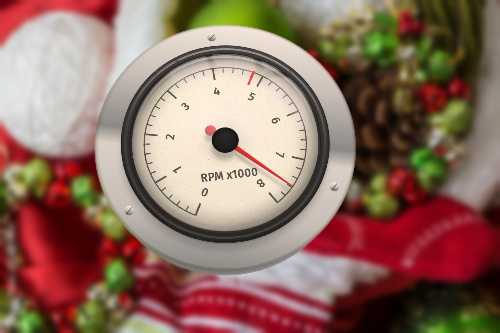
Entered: 7600 rpm
